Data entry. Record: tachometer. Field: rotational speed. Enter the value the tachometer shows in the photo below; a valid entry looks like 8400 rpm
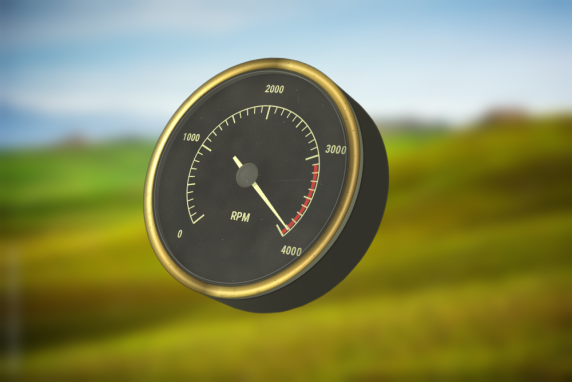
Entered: 3900 rpm
